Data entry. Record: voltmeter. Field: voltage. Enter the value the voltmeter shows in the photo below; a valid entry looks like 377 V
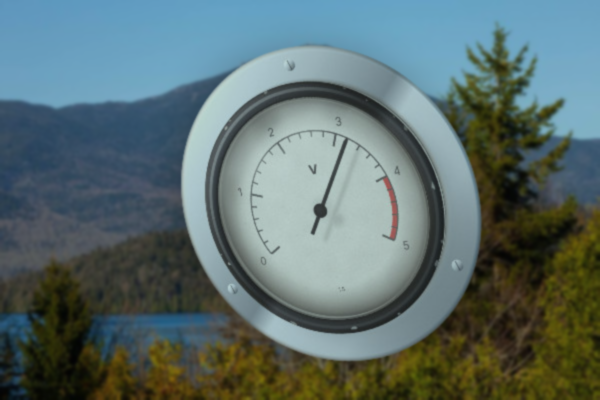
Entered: 3.2 V
